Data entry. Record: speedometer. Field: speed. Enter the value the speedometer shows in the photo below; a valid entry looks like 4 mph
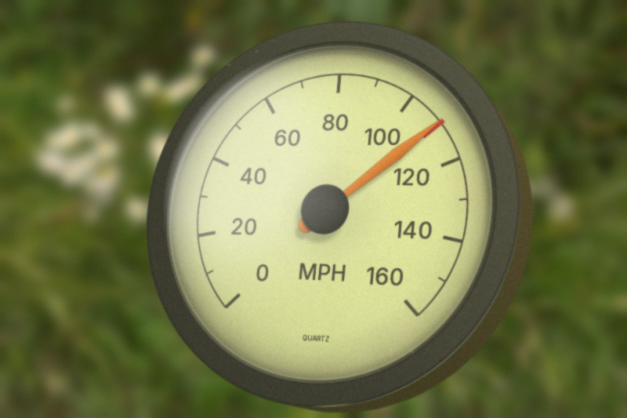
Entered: 110 mph
